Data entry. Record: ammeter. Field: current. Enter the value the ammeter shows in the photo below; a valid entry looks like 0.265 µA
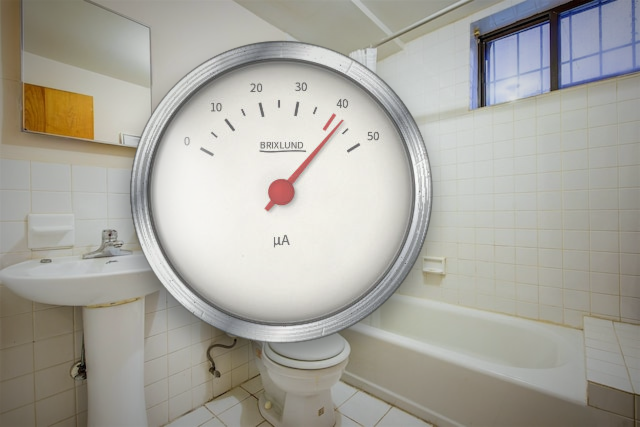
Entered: 42.5 µA
